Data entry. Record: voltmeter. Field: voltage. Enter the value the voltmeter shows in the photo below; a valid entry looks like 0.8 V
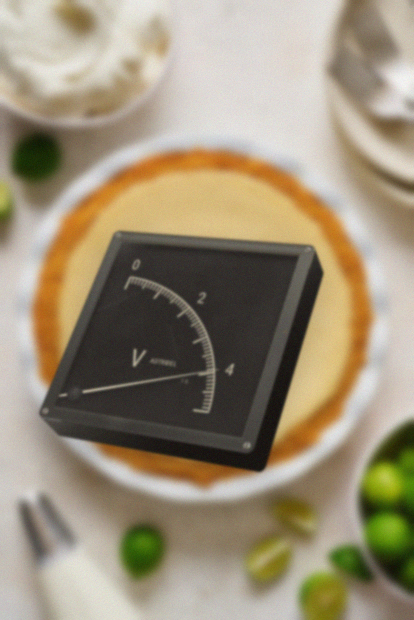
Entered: 4 V
